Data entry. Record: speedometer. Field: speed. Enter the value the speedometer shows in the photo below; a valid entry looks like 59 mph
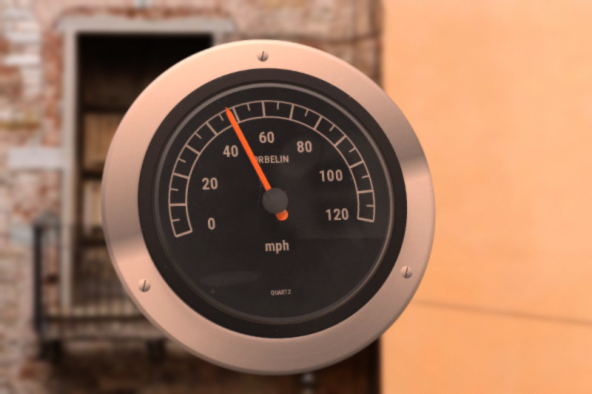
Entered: 47.5 mph
